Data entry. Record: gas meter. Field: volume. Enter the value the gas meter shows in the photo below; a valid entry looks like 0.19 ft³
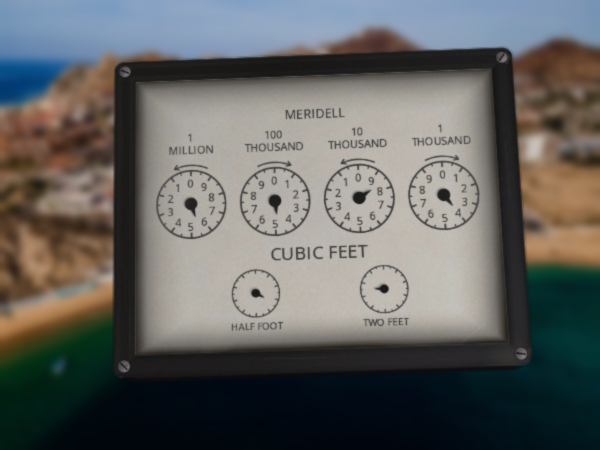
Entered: 548400 ft³
